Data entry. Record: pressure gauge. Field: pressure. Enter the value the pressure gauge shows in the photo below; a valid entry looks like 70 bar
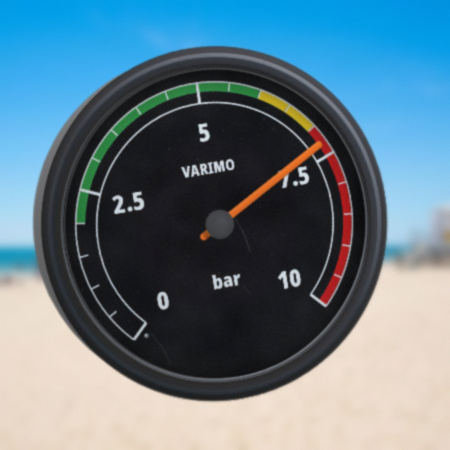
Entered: 7.25 bar
